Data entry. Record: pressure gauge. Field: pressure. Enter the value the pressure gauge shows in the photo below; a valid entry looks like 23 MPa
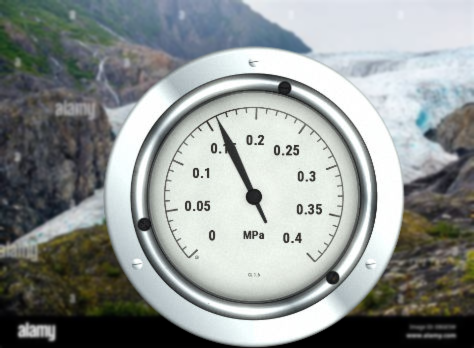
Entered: 0.16 MPa
